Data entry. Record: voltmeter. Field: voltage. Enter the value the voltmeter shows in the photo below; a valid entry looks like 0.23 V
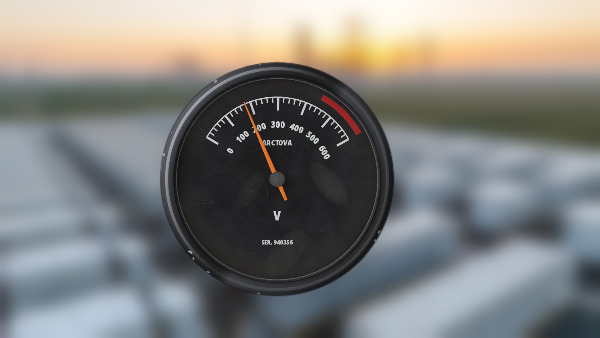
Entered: 180 V
